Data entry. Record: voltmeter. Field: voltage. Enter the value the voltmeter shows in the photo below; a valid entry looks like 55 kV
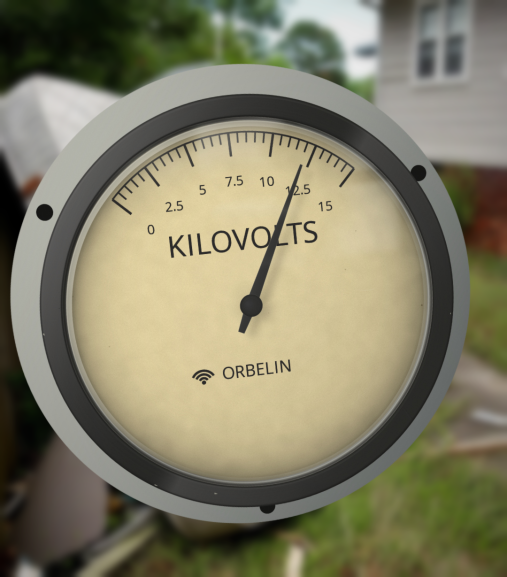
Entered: 12 kV
